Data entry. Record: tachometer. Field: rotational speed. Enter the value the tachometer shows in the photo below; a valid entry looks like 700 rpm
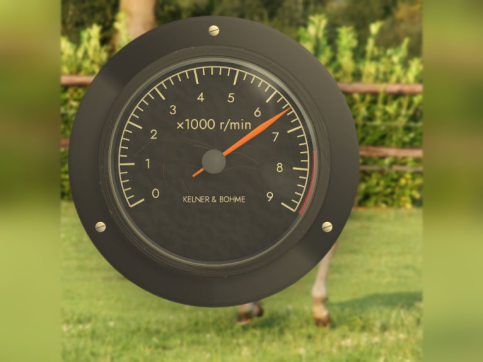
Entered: 6500 rpm
